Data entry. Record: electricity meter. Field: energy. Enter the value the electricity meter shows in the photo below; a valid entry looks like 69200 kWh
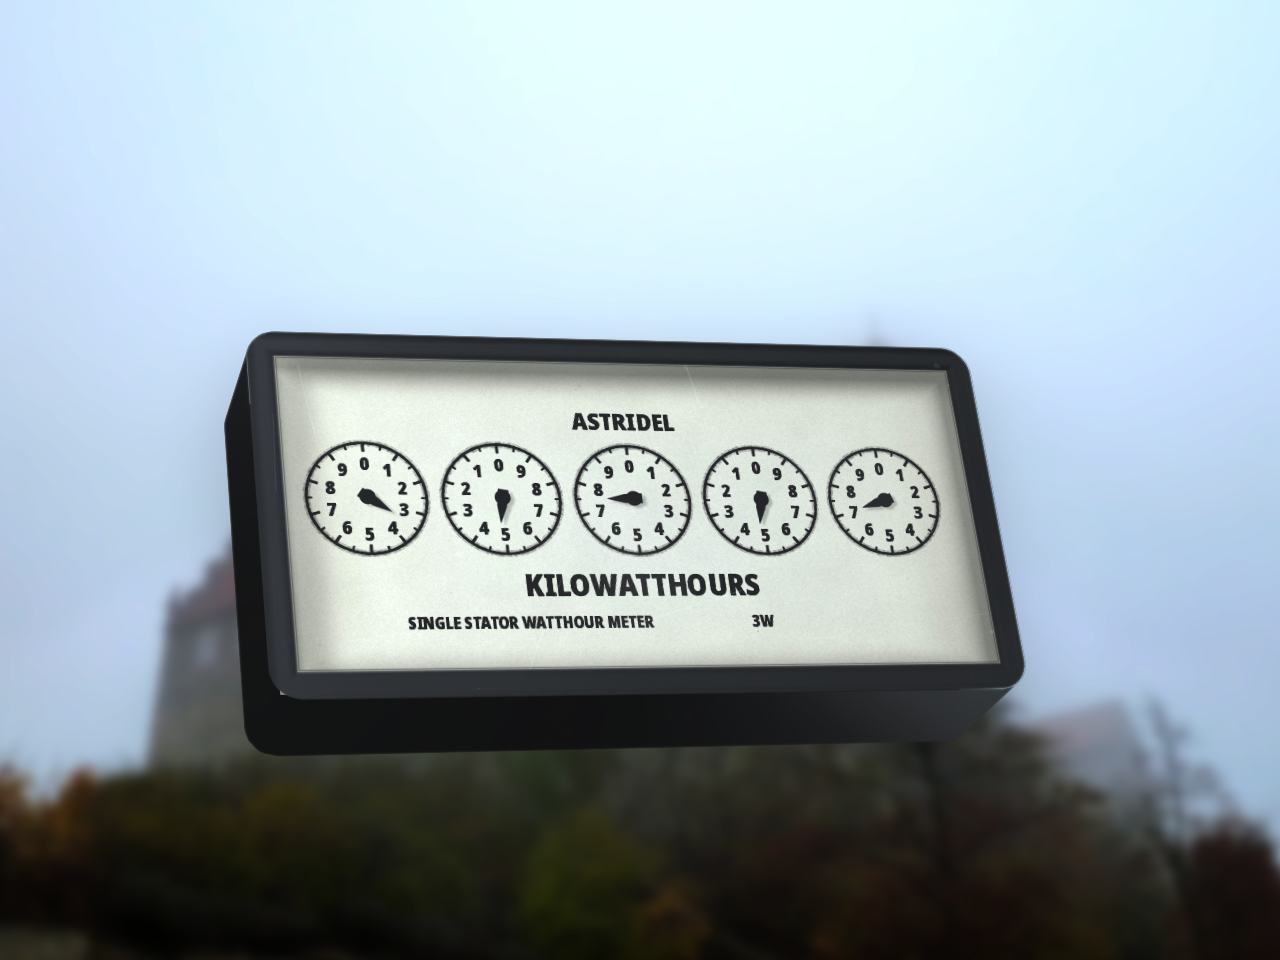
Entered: 34747 kWh
